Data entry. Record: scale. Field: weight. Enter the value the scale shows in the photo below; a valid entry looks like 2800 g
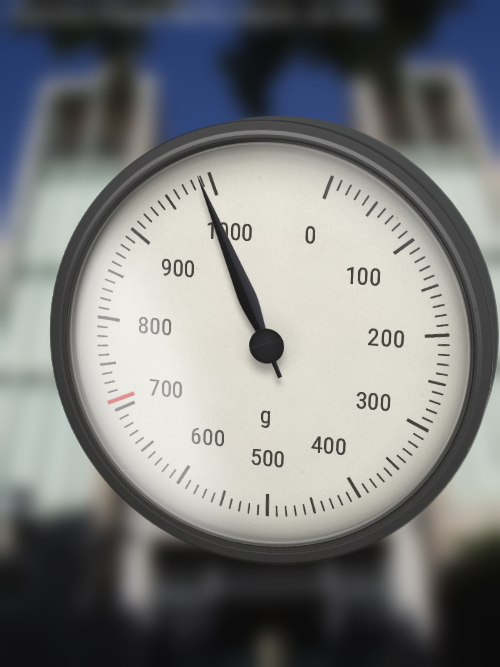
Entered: 990 g
